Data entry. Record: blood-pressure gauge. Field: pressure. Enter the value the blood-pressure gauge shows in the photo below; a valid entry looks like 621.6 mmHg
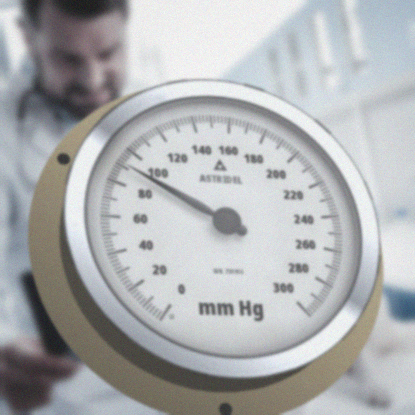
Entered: 90 mmHg
